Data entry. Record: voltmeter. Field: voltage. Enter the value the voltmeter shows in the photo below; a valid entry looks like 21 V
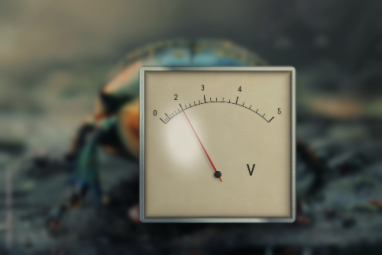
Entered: 2 V
